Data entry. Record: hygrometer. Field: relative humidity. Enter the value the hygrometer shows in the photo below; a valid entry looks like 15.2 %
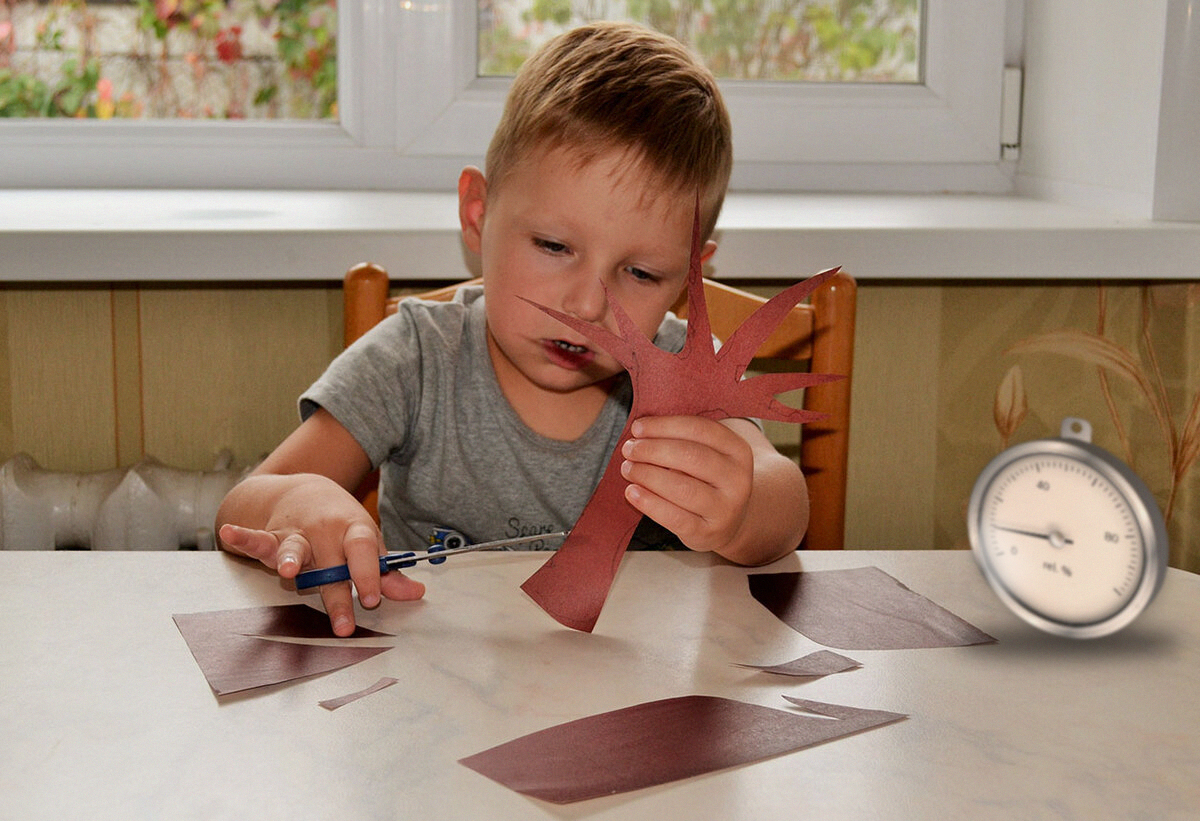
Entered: 10 %
